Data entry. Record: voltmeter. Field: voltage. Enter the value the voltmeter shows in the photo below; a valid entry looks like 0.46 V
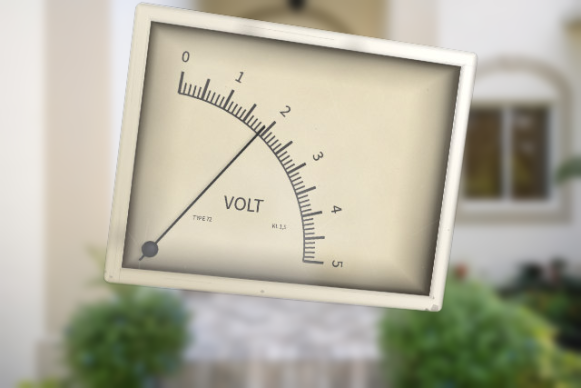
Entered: 1.9 V
